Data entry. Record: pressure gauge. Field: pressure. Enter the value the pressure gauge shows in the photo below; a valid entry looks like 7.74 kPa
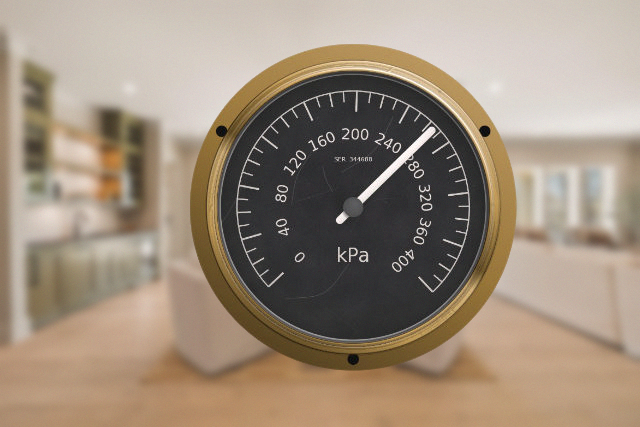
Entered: 265 kPa
